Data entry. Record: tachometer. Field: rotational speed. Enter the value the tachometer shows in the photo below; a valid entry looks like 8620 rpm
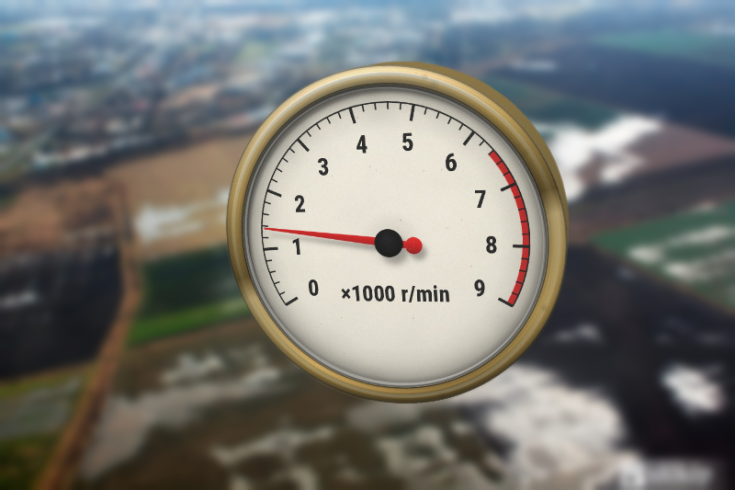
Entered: 1400 rpm
